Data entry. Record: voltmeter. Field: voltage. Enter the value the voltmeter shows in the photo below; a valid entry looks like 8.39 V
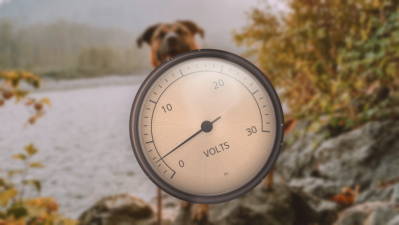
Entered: 2.5 V
